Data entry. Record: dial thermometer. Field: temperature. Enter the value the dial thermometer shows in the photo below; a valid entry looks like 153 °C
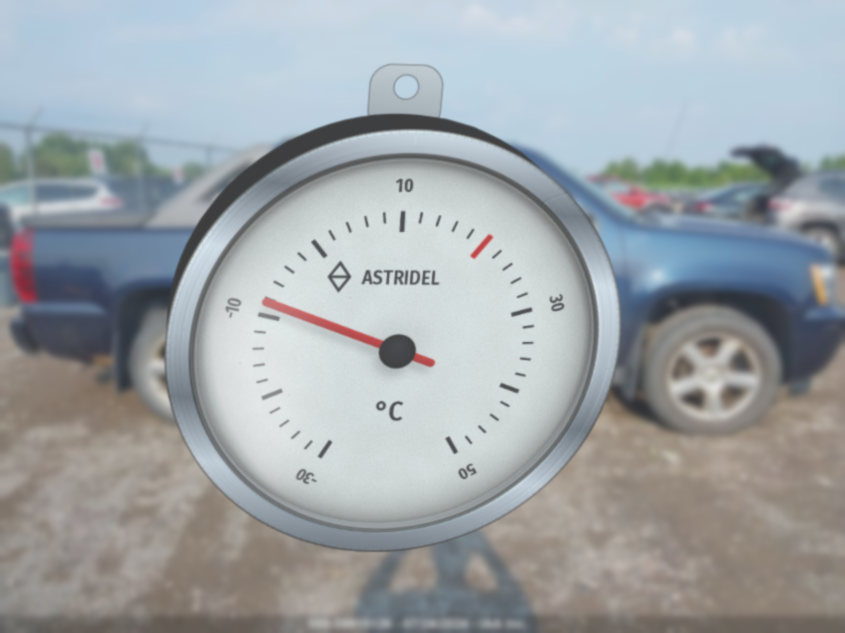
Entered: -8 °C
